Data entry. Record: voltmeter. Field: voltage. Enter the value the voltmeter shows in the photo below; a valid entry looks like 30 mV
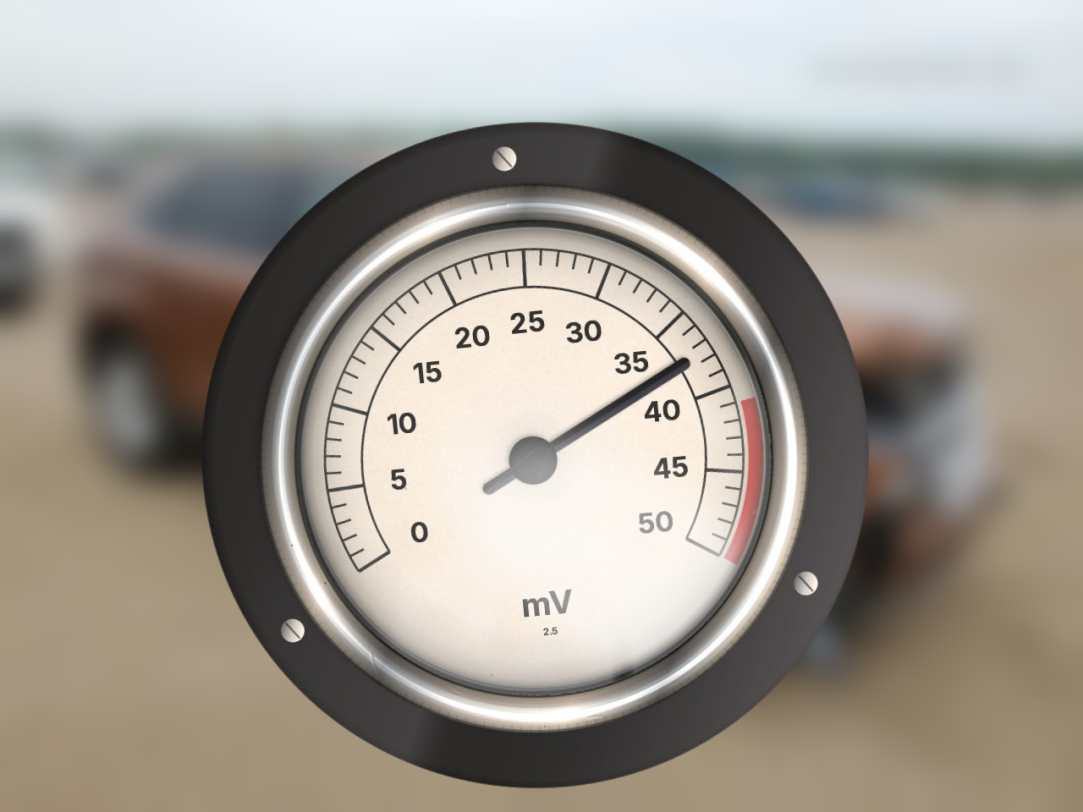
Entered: 37.5 mV
